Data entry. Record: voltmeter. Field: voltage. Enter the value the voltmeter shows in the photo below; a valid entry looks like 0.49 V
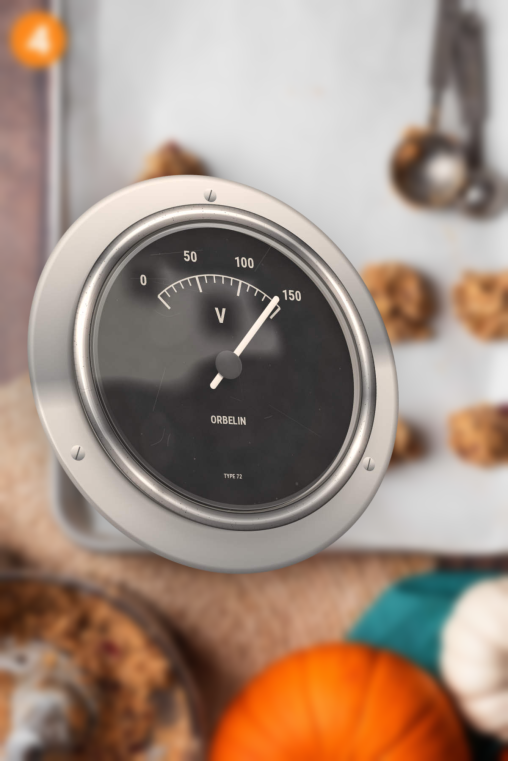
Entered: 140 V
